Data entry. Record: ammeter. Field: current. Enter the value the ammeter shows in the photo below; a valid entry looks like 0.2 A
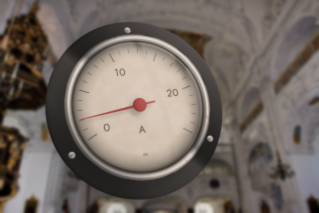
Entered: 2 A
